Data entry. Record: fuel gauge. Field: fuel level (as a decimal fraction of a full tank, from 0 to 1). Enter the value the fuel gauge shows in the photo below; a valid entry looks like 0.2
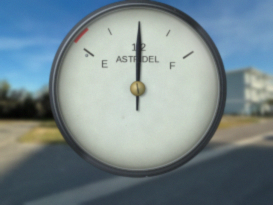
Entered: 0.5
